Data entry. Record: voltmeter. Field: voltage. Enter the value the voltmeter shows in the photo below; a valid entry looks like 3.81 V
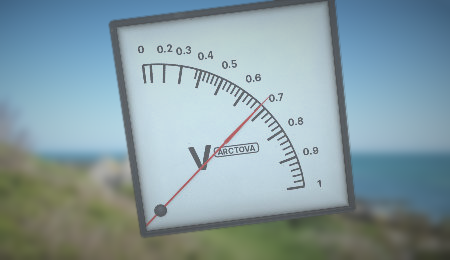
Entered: 0.68 V
